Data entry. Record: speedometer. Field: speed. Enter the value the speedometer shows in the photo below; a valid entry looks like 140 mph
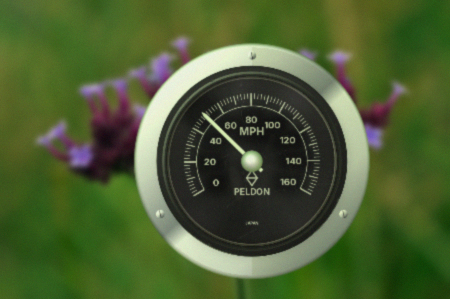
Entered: 50 mph
